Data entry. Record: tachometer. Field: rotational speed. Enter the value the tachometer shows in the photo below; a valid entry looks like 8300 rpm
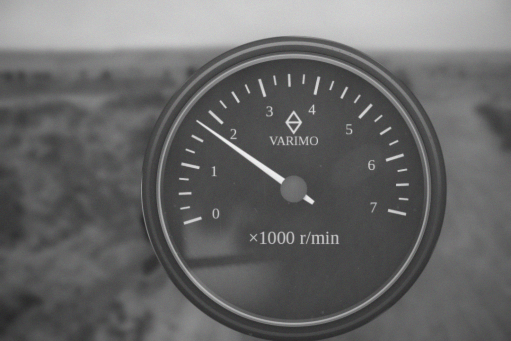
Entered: 1750 rpm
